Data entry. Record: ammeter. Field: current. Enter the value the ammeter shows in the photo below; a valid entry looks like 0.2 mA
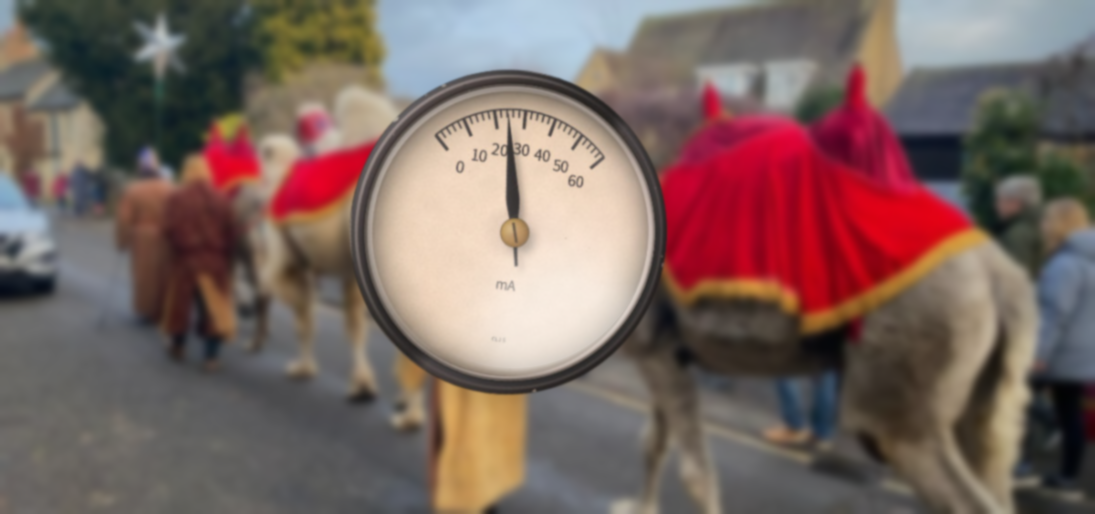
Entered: 24 mA
